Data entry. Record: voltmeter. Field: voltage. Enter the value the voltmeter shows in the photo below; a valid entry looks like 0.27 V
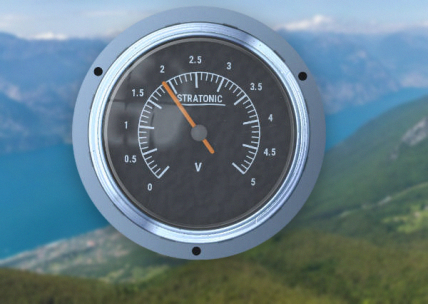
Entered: 1.9 V
